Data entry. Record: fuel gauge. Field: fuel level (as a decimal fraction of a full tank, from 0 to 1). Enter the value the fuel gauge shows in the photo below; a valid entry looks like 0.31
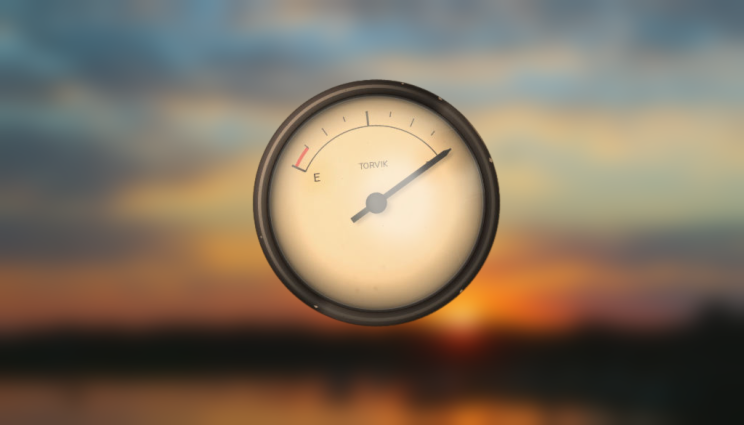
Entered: 1
